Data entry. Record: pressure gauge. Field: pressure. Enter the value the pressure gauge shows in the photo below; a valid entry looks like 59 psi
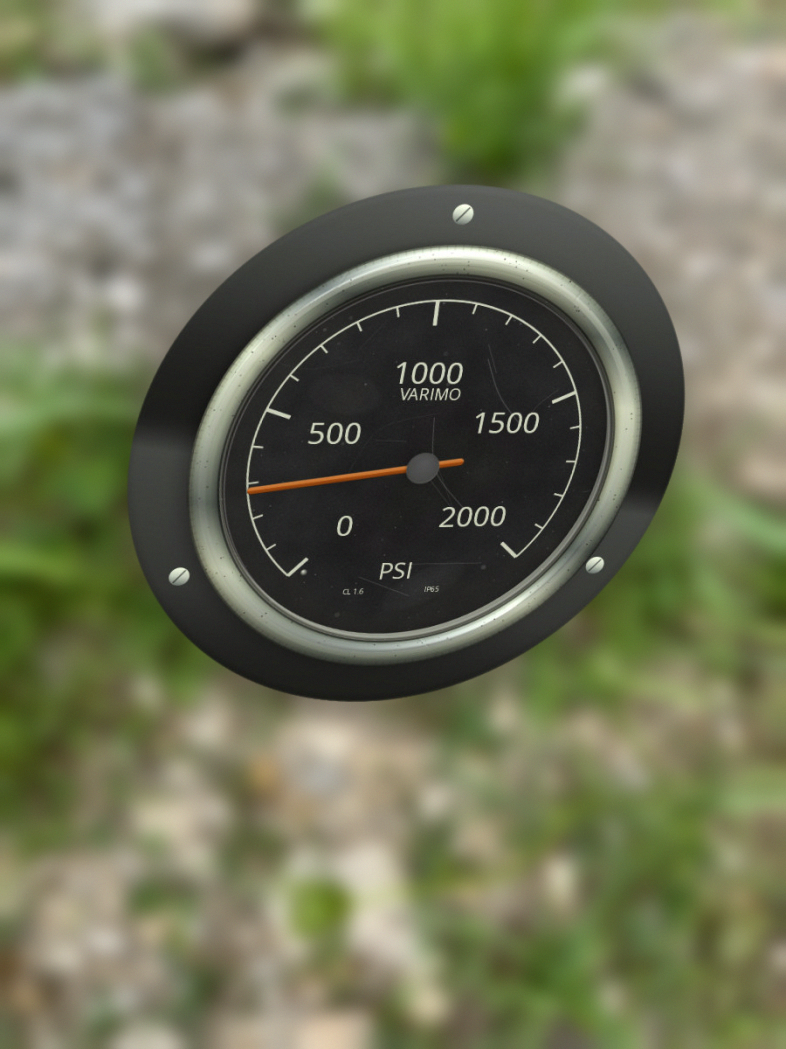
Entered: 300 psi
